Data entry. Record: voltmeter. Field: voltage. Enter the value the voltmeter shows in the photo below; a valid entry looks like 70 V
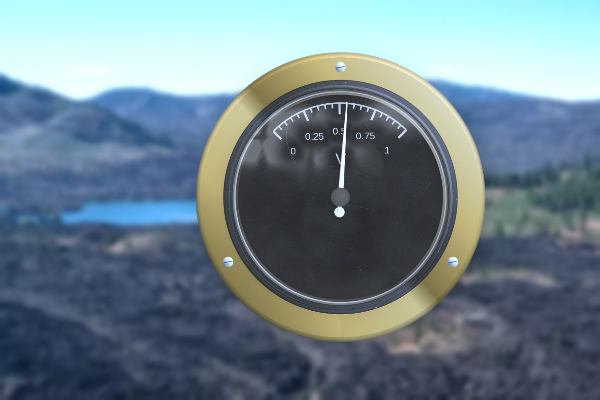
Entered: 0.55 V
